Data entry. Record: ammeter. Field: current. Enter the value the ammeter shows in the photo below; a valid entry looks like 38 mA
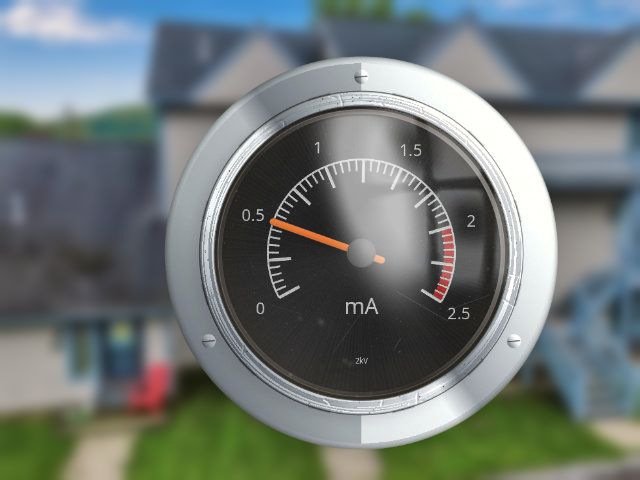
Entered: 0.5 mA
